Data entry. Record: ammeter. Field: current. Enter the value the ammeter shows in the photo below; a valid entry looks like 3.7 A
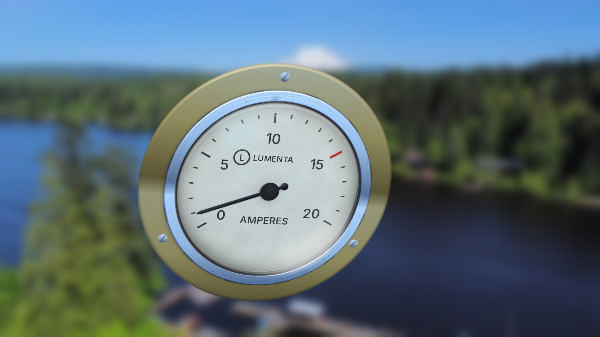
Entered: 1 A
